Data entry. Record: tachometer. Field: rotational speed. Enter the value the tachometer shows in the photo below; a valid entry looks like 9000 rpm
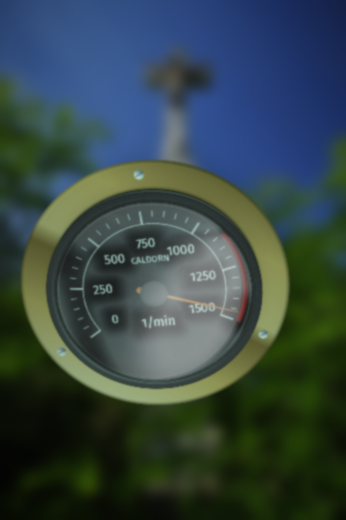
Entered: 1450 rpm
